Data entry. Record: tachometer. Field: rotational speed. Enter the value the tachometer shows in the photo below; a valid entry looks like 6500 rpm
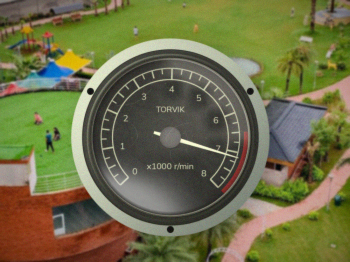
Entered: 7125 rpm
